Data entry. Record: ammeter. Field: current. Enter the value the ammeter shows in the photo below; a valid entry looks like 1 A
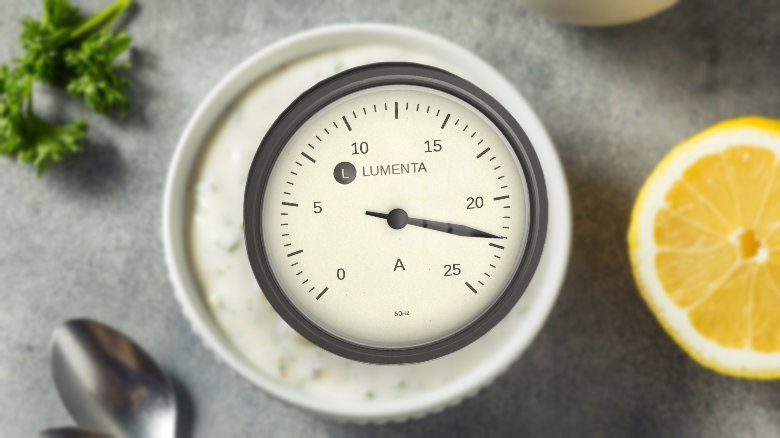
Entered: 22 A
